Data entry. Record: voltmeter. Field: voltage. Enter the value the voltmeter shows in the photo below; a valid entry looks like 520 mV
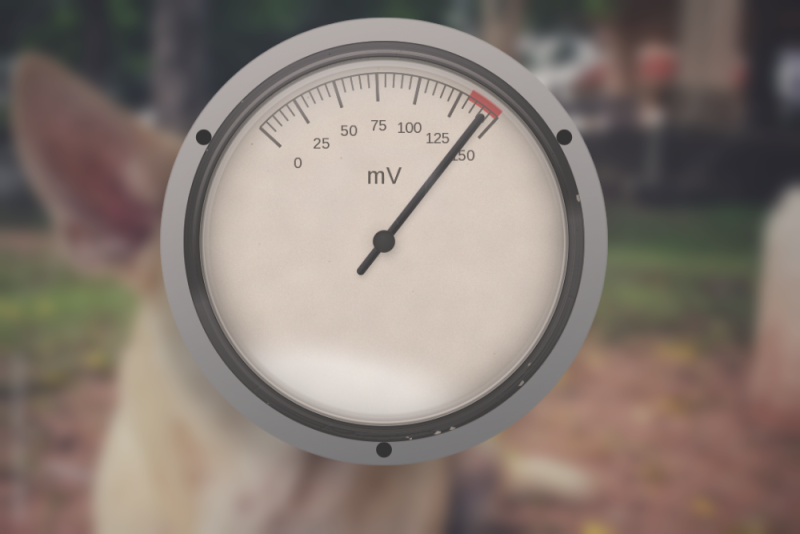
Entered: 142.5 mV
